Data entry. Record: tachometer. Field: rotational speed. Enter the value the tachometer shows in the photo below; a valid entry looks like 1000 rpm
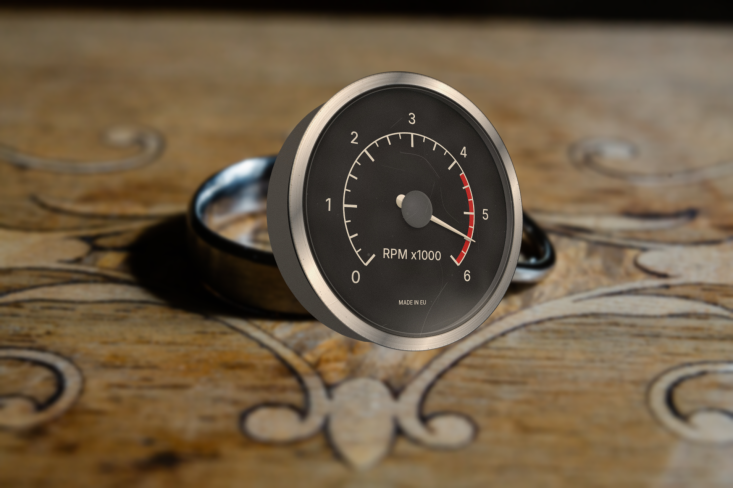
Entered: 5500 rpm
